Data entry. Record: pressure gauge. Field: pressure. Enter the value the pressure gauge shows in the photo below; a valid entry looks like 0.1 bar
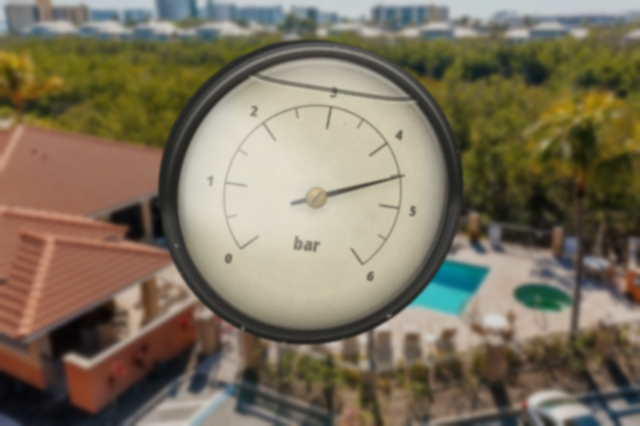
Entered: 4.5 bar
